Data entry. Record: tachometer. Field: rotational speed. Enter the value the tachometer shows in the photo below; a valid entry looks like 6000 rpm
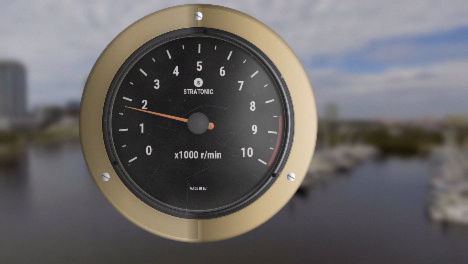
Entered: 1750 rpm
